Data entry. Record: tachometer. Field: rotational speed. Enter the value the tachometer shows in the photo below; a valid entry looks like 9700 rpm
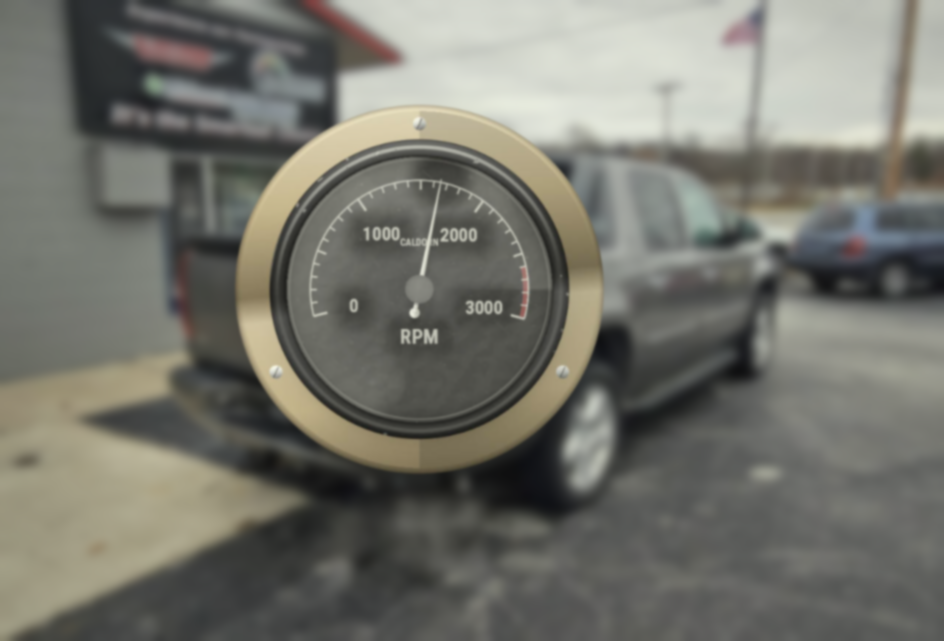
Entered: 1650 rpm
